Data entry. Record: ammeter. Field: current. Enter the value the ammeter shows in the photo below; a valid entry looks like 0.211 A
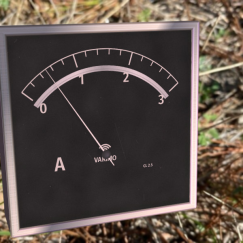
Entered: 0.5 A
